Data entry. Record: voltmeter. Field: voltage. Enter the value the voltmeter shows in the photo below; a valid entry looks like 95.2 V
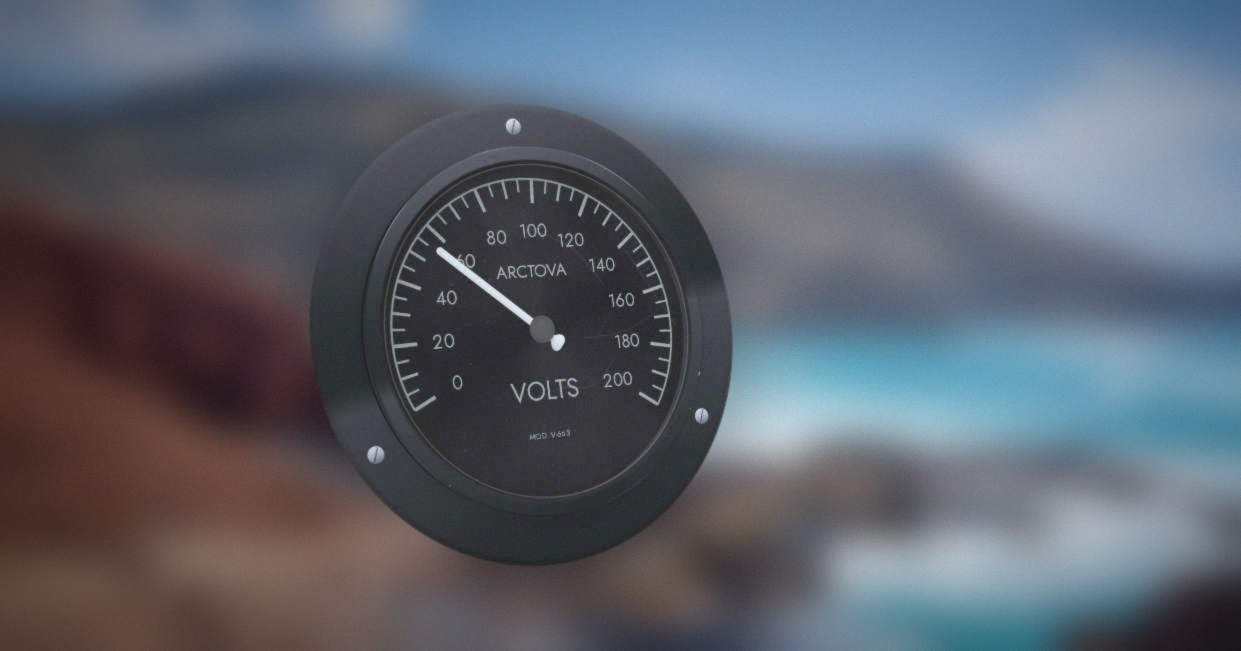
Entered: 55 V
